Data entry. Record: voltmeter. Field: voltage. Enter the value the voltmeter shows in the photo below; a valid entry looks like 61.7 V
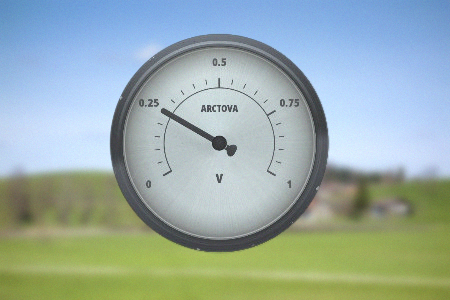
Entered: 0.25 V
